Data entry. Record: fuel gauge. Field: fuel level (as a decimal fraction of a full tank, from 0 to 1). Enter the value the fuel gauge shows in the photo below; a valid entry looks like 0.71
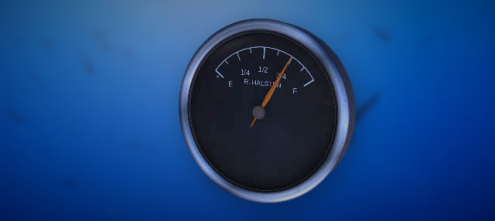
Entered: 0.75
